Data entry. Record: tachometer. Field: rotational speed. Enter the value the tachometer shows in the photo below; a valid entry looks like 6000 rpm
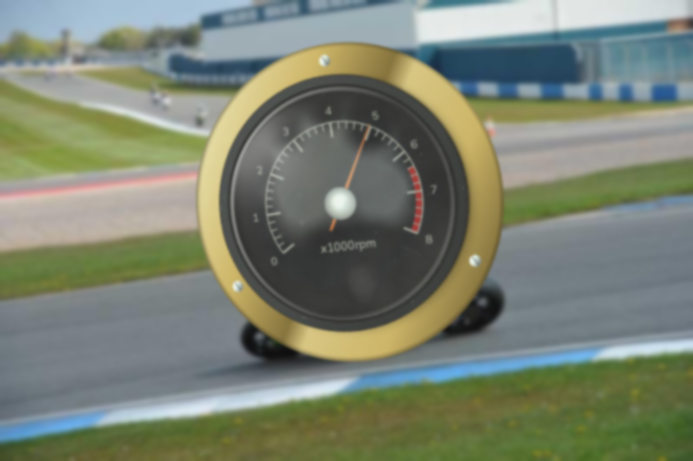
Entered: 5000 rpm
